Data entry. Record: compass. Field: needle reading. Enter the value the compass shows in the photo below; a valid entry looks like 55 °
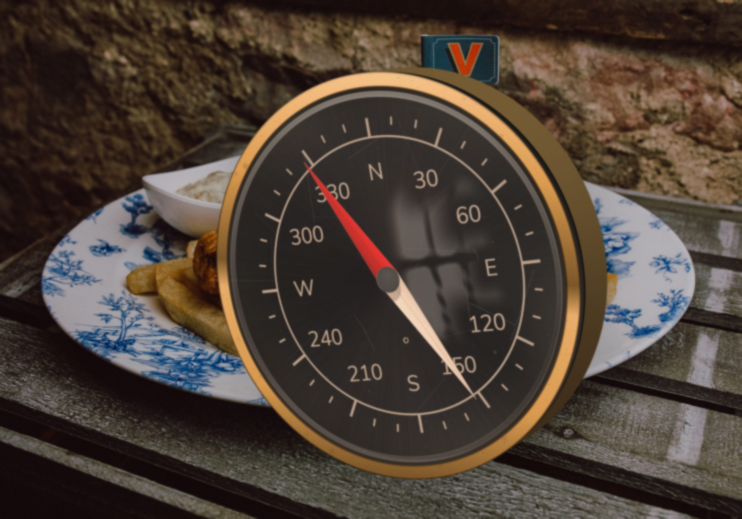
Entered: 330 °
